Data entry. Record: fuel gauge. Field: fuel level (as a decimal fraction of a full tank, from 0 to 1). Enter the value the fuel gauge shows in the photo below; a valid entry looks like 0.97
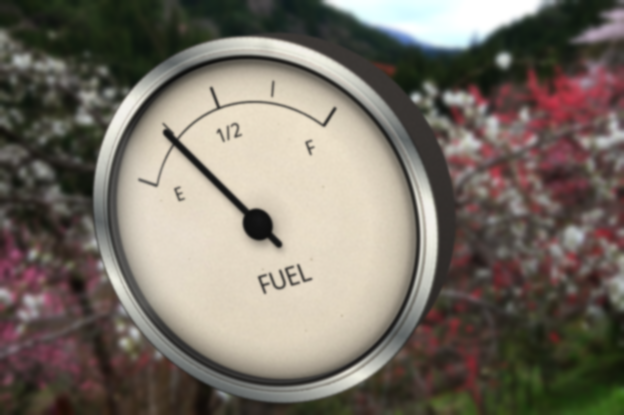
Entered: 0.25
